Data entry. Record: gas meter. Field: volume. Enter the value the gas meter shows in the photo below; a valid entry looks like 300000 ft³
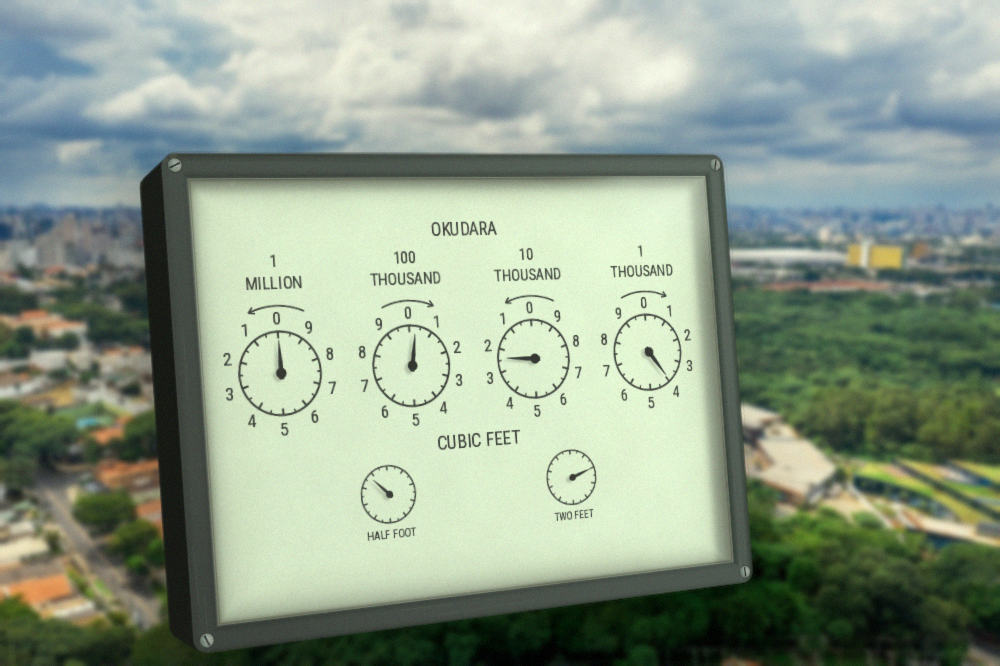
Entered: 2400 ft³
